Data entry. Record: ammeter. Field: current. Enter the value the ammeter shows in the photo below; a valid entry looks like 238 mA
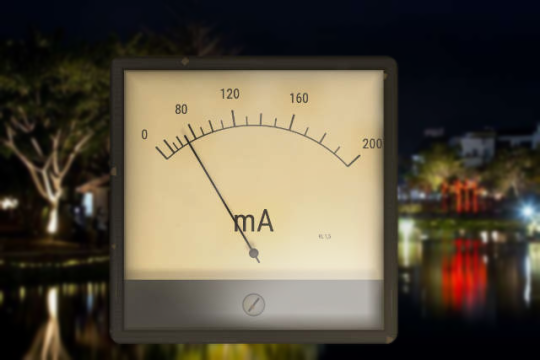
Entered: 70 mA
